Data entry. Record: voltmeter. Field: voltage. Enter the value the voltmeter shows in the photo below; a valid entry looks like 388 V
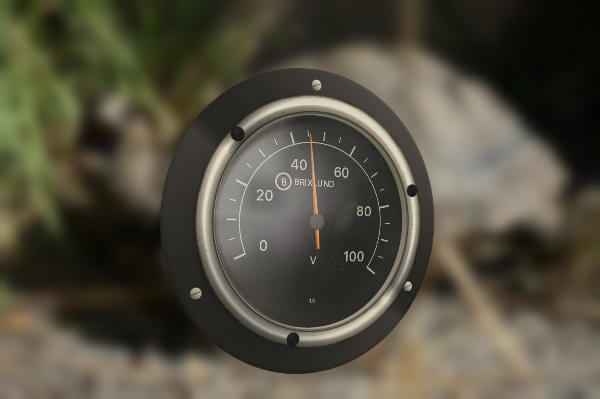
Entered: 45 V
